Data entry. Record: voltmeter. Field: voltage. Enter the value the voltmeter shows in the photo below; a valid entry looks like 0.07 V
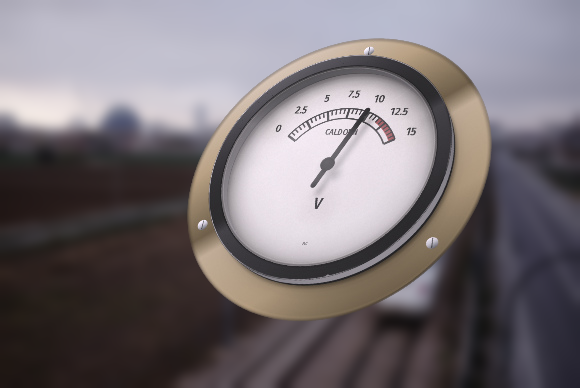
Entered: 10 V
